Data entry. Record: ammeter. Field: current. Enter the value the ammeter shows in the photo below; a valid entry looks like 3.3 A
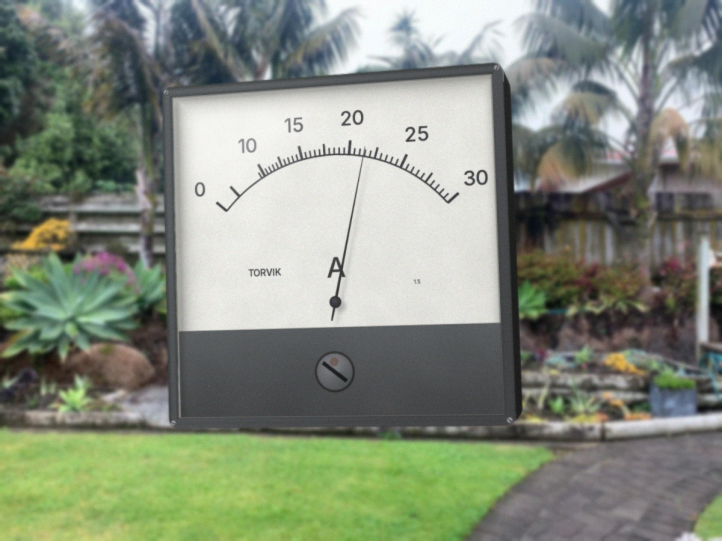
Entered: 21.5 A
